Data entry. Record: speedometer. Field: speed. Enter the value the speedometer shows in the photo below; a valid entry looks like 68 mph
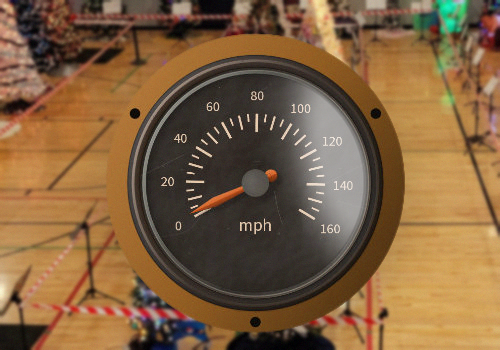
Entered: 2.5 mph
